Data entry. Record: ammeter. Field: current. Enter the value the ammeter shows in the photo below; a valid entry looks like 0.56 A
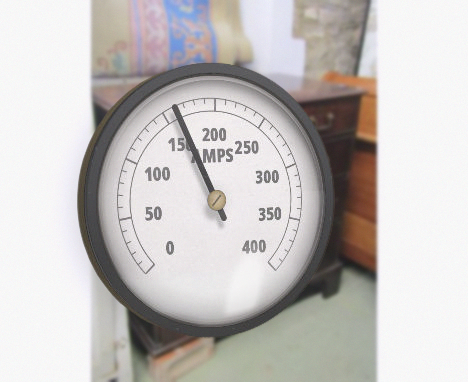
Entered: 160 A
